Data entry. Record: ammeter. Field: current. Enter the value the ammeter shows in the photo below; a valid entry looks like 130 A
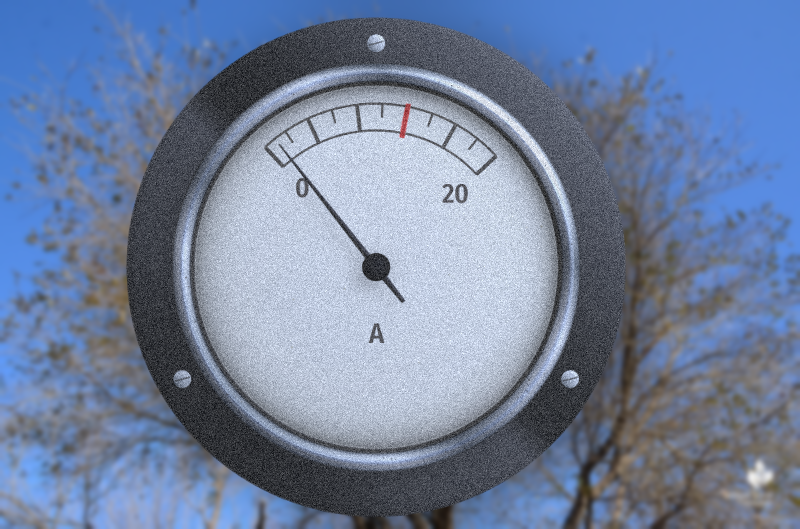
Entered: 1 A
